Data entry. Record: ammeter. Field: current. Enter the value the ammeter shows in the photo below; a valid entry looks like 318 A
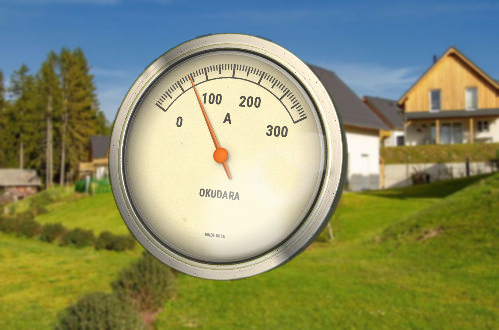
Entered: 75 A
